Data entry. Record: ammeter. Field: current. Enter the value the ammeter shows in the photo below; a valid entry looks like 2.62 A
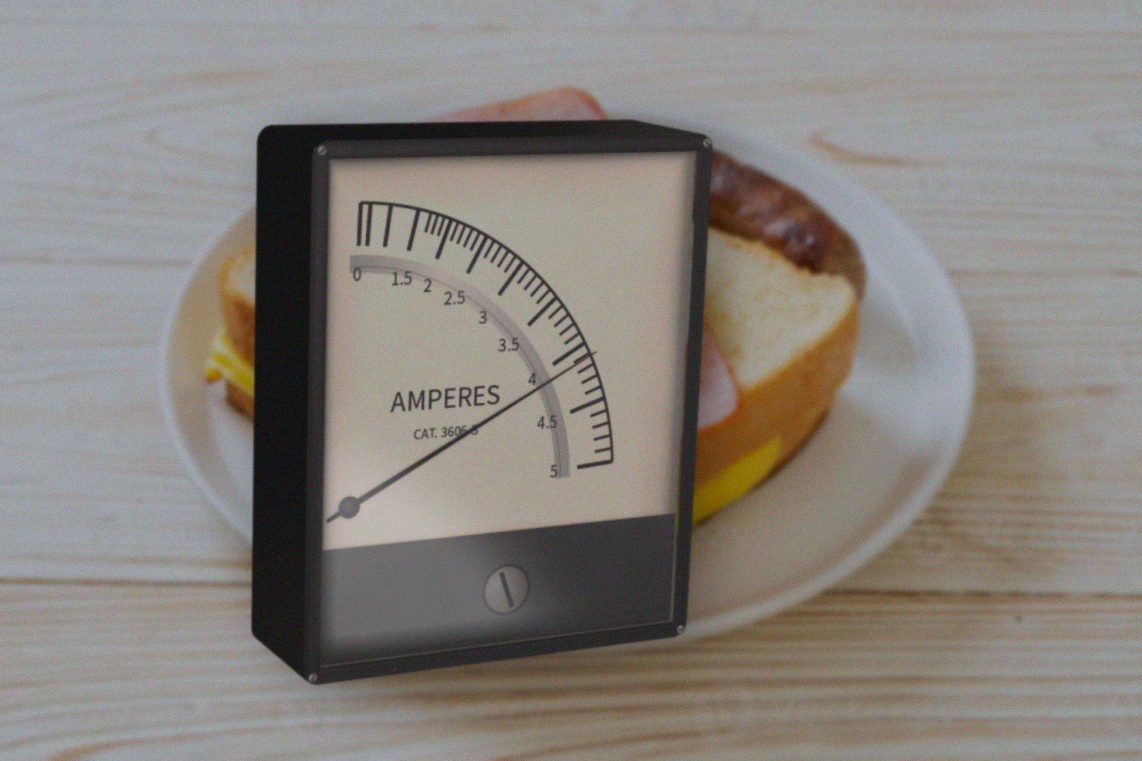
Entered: 4.1 A
